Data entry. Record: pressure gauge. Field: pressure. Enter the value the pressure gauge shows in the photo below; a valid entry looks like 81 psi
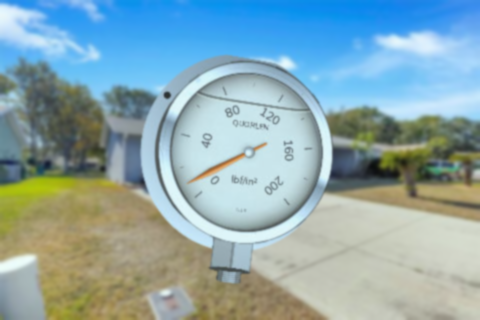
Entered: 10 psi
